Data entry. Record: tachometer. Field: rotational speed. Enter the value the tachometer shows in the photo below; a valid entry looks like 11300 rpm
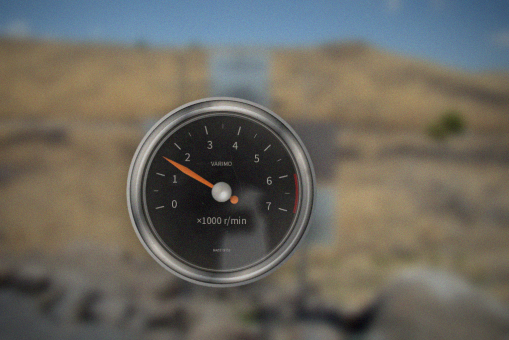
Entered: 1500 rpm
